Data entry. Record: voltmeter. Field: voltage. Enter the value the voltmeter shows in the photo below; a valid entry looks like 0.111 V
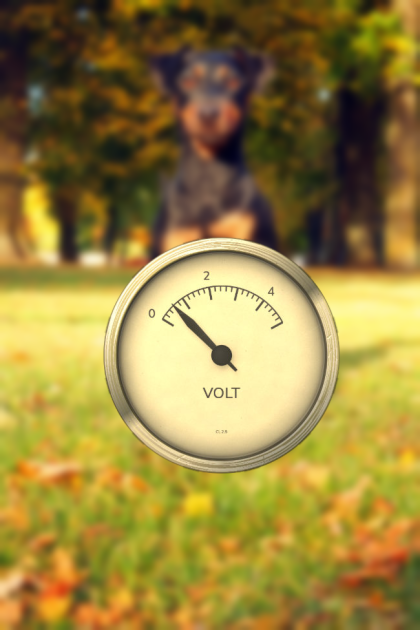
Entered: 0.6 V
